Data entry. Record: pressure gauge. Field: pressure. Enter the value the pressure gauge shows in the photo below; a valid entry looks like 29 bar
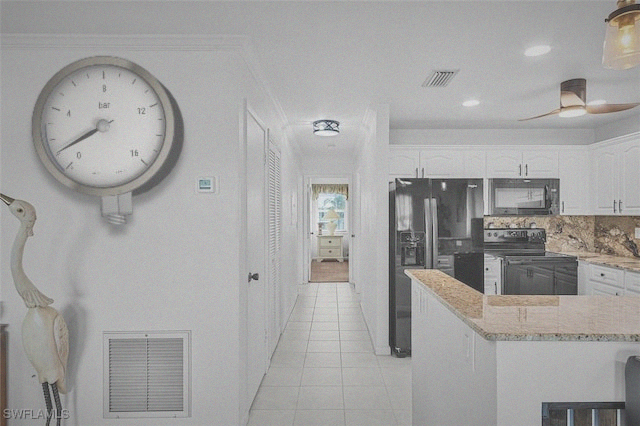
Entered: 1 bar
